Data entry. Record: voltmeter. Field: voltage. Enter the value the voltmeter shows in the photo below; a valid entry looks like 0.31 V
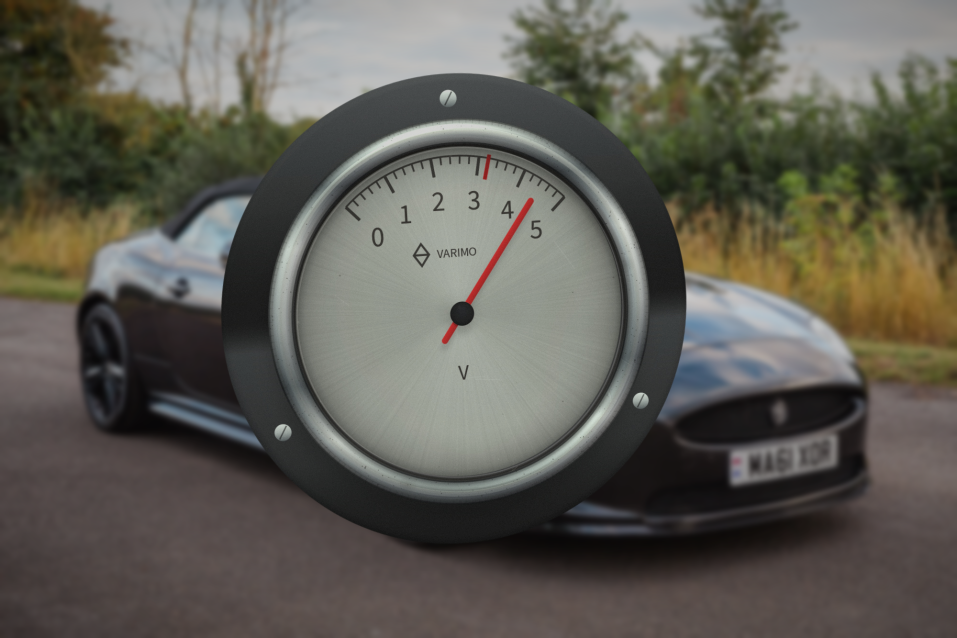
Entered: 4.4 V
